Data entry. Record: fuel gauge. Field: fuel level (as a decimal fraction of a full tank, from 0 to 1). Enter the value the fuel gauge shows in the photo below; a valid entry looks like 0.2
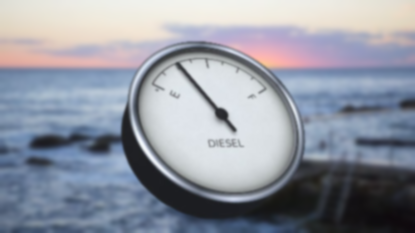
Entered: 0.25
